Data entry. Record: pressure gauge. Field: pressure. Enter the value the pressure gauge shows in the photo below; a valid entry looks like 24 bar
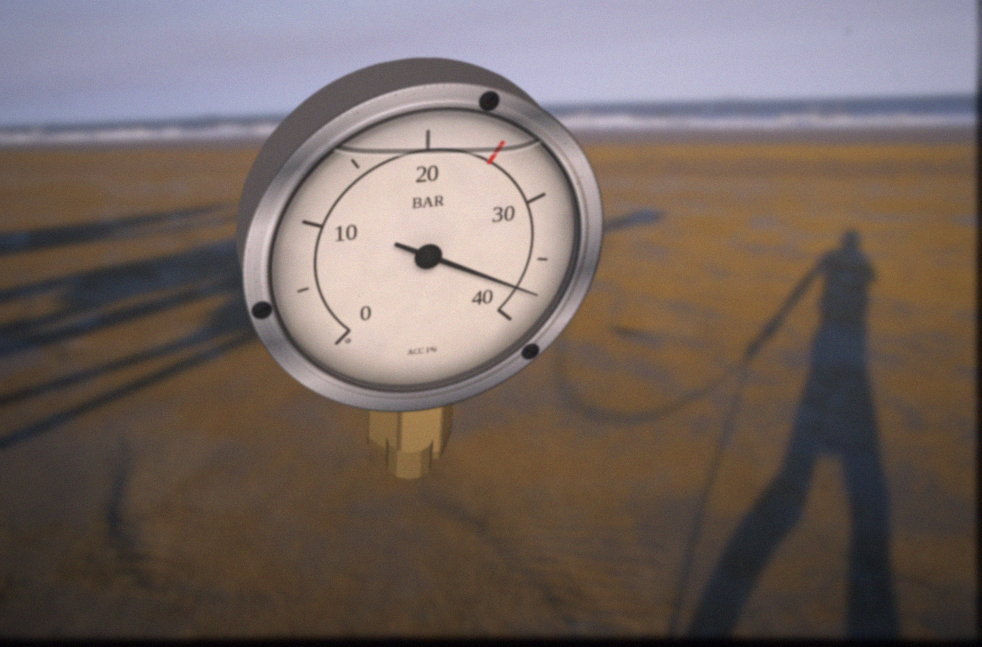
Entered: 37.5 bar
